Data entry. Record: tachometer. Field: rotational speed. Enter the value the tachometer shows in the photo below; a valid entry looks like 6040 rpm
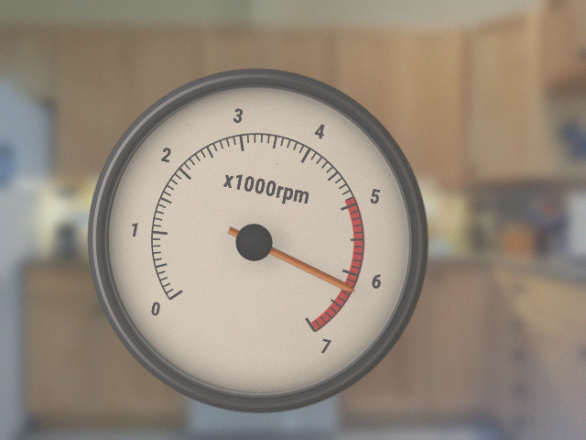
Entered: 6200 rpm
